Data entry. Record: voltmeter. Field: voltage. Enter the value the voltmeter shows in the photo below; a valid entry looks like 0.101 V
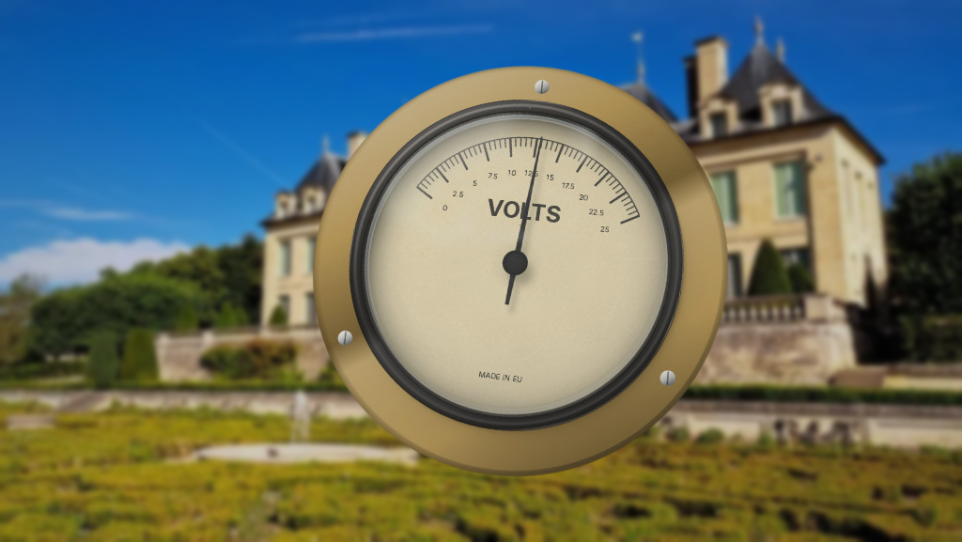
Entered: 13 V
